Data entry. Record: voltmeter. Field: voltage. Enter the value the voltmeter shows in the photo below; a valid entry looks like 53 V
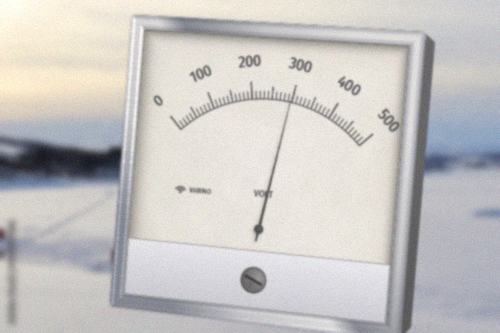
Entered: 300 V
